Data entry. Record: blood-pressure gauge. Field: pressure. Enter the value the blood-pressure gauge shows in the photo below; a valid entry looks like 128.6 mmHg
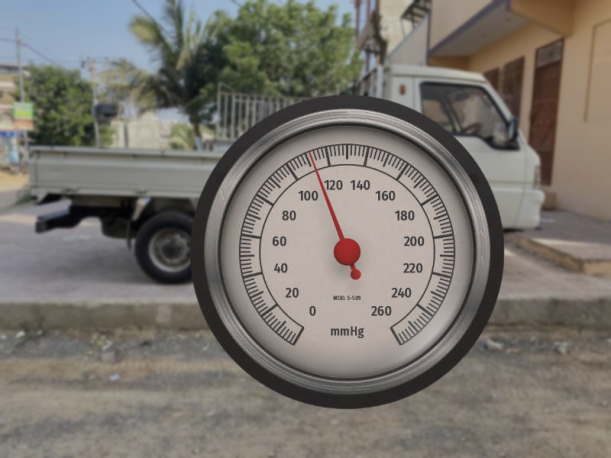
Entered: 112 mmHg
